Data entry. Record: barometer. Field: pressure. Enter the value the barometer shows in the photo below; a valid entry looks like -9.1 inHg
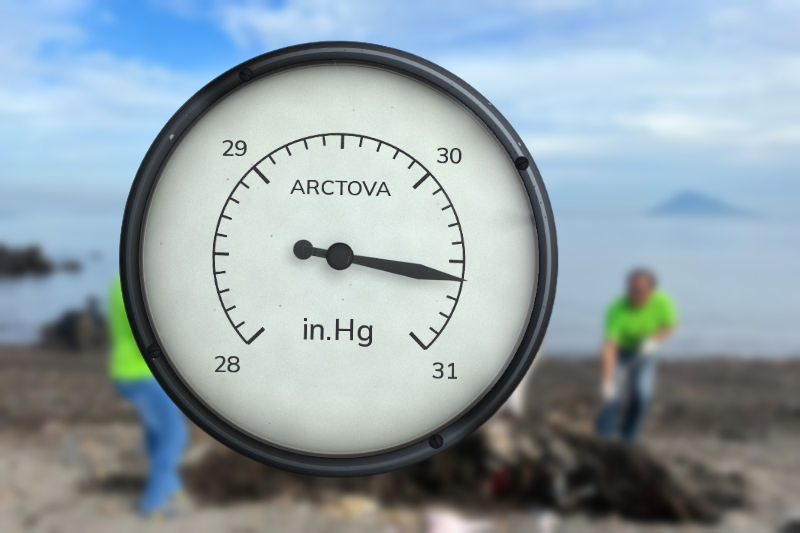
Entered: 30.6 inHg
